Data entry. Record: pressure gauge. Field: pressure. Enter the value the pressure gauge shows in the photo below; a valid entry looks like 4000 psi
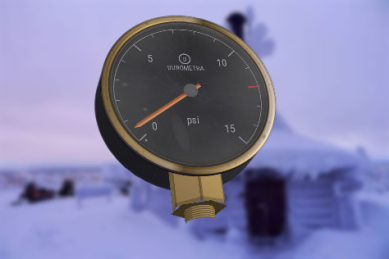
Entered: 0.5 psi
